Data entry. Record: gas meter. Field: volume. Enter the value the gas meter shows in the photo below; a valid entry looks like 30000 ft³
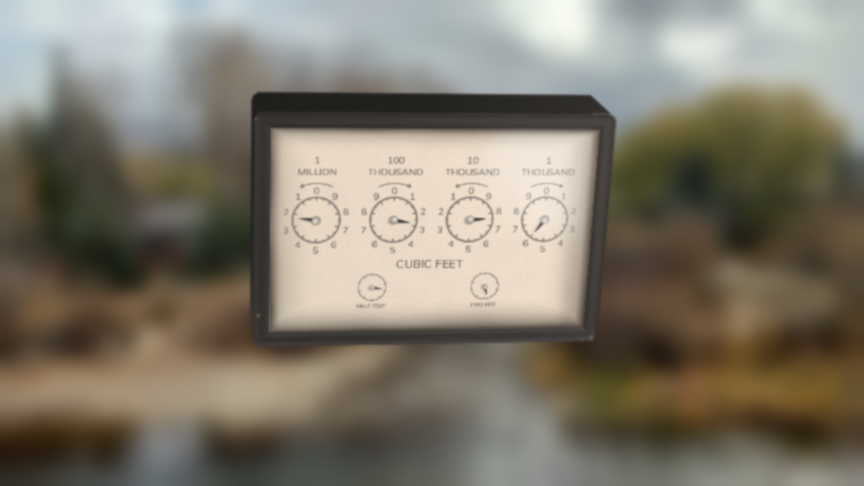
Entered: 227600 ft³
